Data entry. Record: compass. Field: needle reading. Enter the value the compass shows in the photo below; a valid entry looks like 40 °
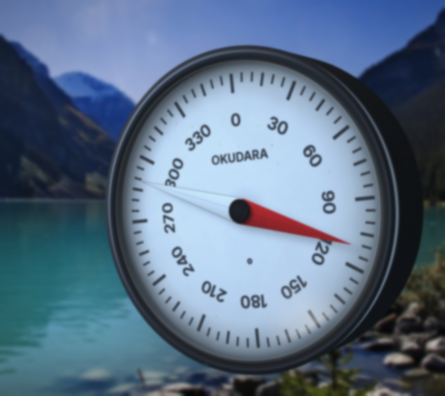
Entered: 110 °
